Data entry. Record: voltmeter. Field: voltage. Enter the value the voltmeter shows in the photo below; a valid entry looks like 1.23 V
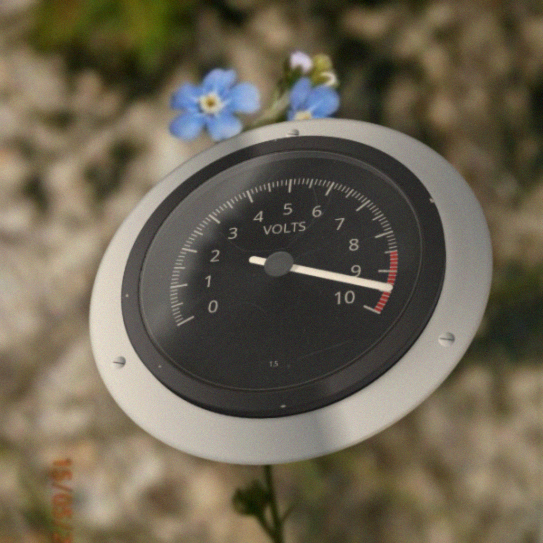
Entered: 9.5 V
